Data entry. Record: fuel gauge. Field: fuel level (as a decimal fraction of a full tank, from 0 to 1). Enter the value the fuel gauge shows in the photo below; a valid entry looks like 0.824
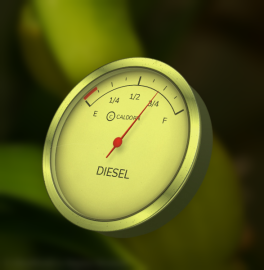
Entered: 0.75
